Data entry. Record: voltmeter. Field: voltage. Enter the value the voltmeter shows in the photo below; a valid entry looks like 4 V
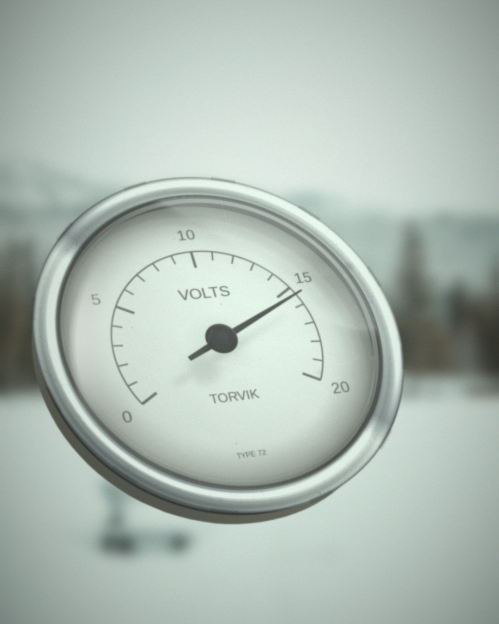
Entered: 15.5 V
